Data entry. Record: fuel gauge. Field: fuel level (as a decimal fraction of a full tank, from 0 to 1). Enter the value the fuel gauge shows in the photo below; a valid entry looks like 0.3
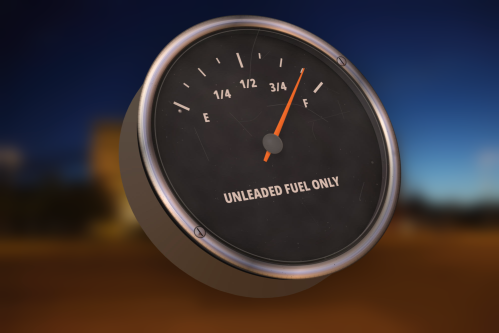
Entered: 0.875
